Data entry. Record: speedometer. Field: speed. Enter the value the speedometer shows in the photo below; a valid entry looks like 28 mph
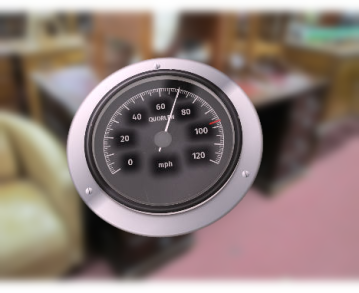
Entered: 70 mph
